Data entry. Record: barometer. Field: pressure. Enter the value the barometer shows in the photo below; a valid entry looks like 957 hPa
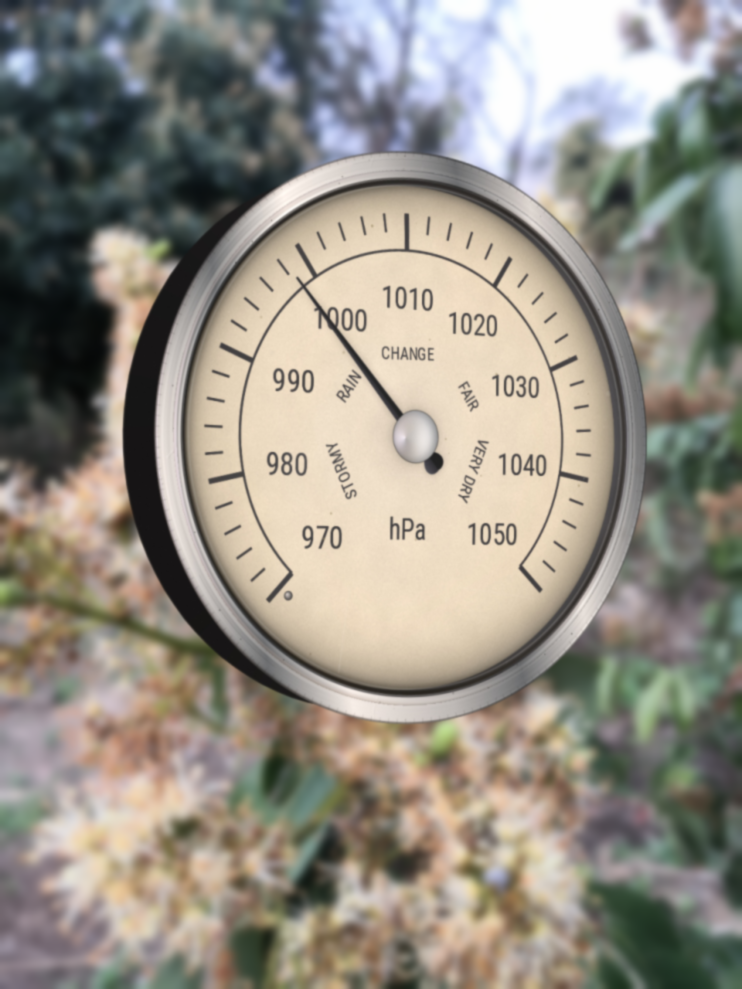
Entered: 998 hPa
